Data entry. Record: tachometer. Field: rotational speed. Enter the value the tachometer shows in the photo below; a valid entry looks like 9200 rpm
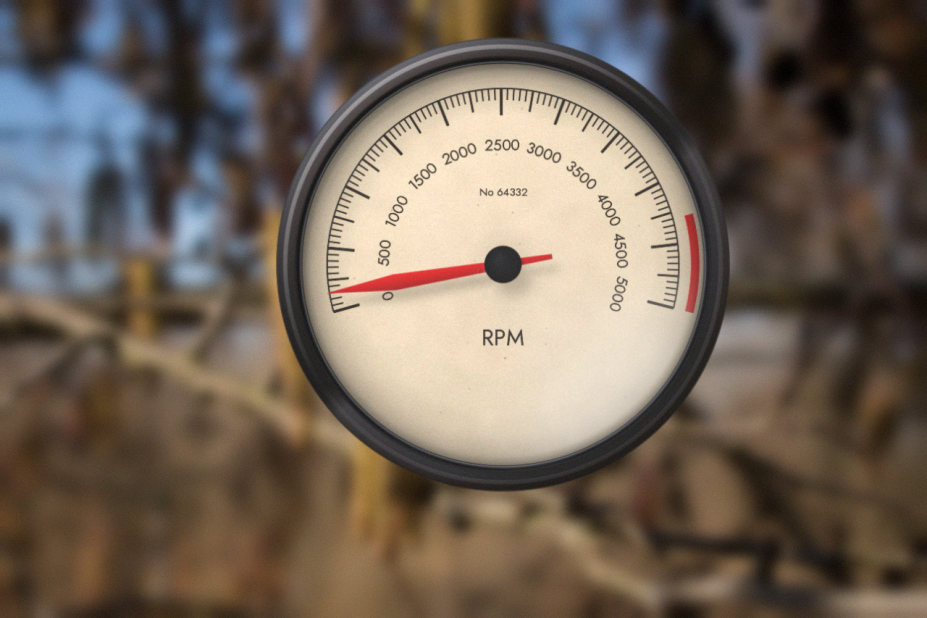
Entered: 150 rpm
